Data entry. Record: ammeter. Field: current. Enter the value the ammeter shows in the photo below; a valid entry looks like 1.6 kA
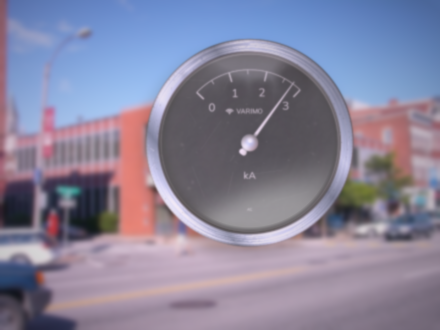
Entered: 2.75 kA
